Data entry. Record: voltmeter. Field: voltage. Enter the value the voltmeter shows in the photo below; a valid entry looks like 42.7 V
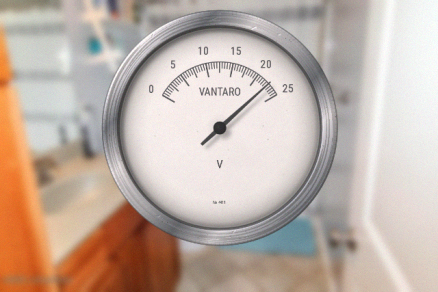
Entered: 22.5 V
